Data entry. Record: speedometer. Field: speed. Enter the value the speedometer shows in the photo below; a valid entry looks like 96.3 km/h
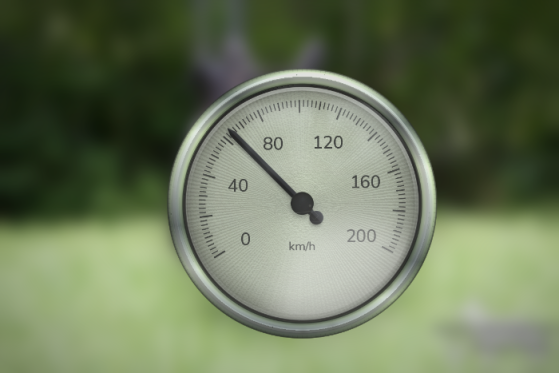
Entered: 64 km/h
